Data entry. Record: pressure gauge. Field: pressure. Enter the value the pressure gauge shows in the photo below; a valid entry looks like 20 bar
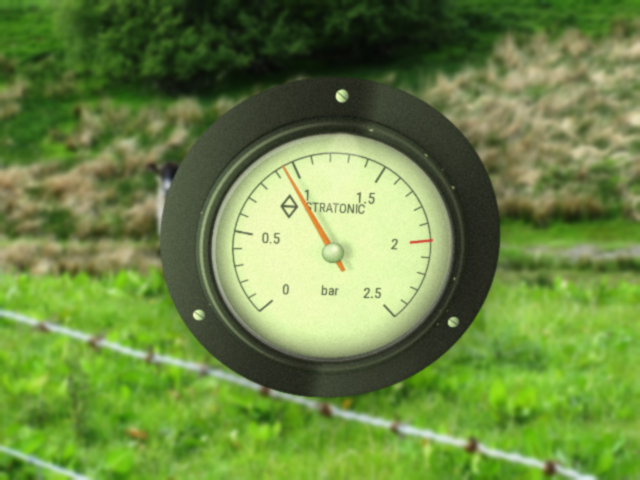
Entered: 0.95 bar
